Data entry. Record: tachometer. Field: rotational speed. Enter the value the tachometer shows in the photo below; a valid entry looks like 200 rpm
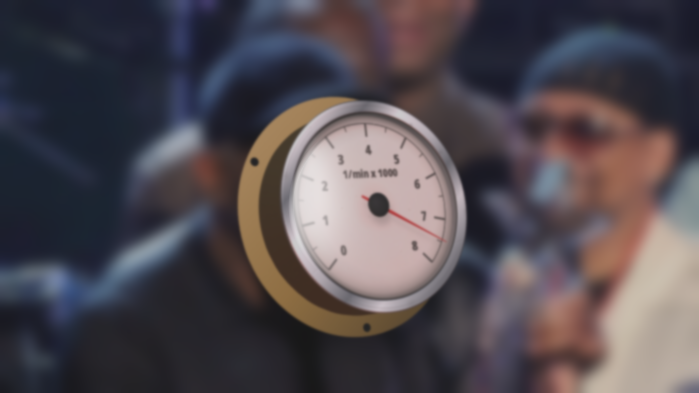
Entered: 7500 rpm
